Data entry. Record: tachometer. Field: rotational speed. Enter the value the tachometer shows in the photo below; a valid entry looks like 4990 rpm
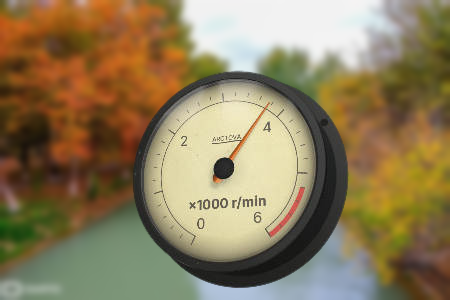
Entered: 3800 rpm
